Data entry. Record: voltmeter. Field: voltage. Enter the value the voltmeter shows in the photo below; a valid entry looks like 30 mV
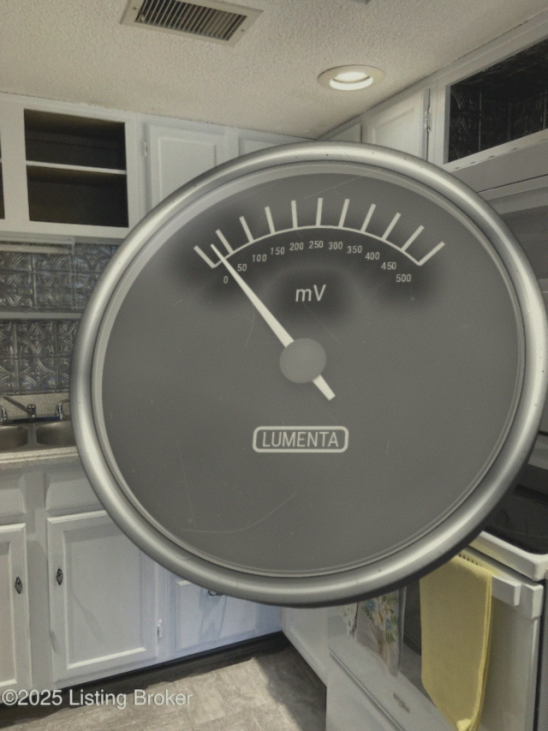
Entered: 25 mV
